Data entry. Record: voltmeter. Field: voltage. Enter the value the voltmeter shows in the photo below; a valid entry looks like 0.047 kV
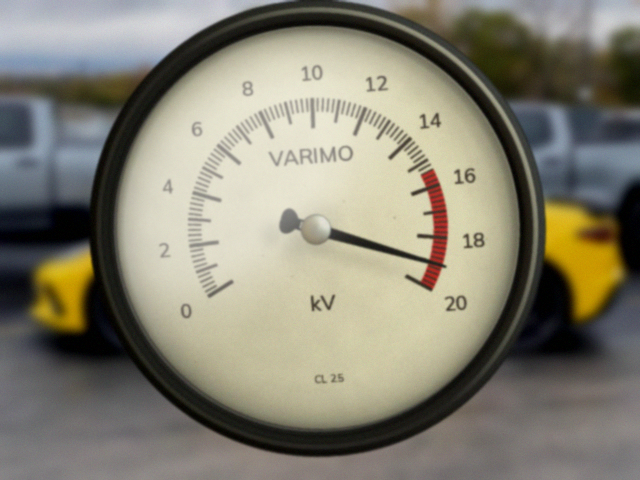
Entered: 19 kV
